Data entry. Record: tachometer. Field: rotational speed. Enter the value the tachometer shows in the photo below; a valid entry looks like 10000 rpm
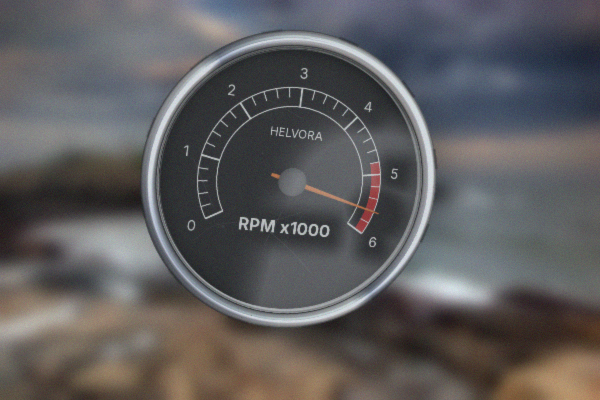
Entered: 5600 rpm
